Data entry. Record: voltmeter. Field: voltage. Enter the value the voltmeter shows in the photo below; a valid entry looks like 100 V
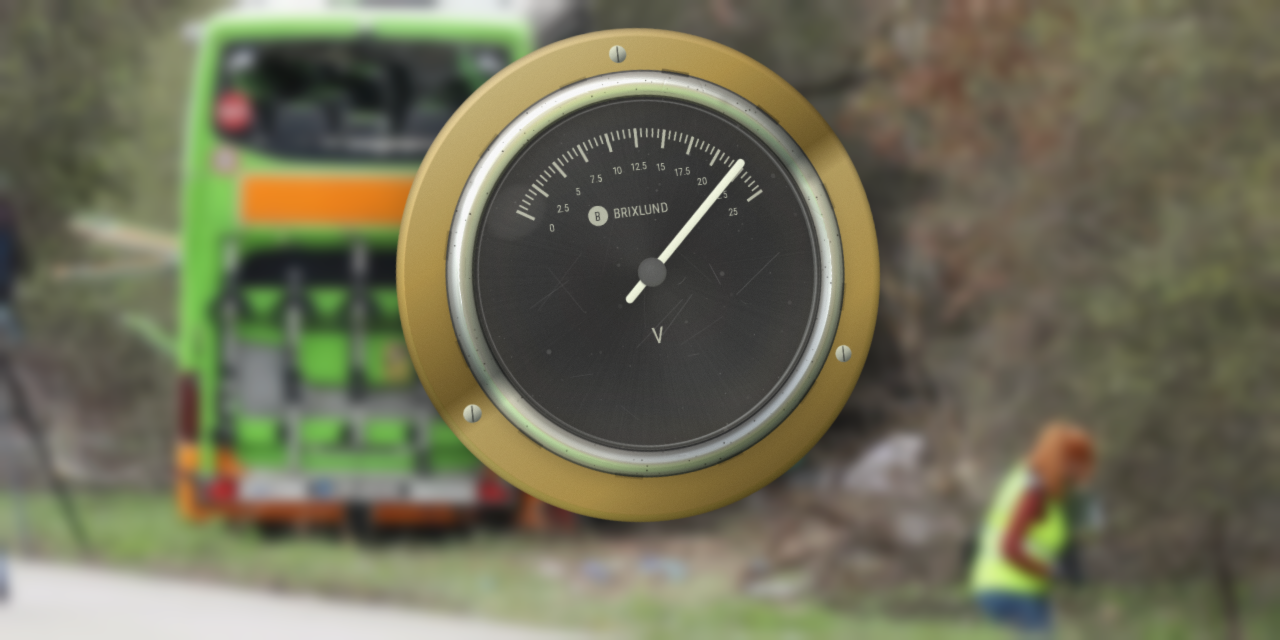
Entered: 22 V
